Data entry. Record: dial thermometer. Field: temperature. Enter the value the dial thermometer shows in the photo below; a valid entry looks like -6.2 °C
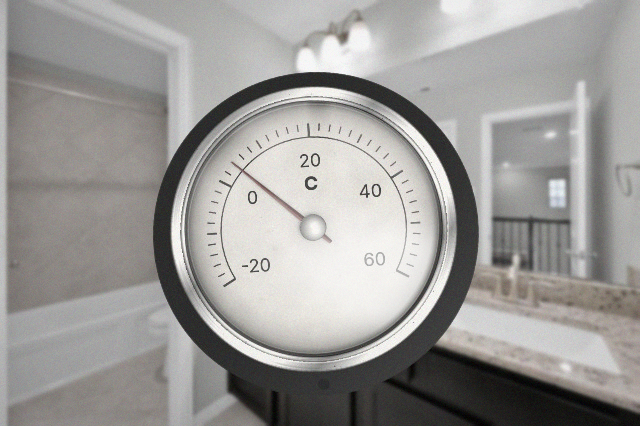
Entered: 4 °C
